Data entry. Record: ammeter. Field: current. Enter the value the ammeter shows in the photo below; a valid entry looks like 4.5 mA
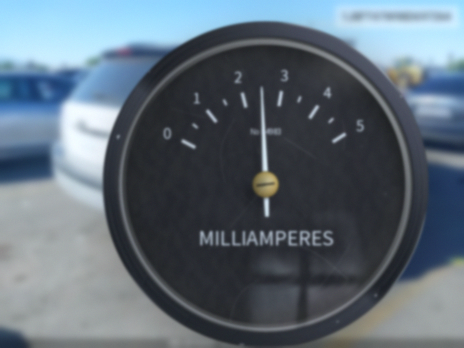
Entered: 2.5 mA
